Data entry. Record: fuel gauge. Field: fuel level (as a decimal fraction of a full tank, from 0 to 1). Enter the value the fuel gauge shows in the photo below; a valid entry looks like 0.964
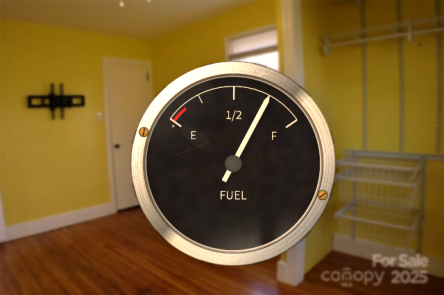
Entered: 0.75
